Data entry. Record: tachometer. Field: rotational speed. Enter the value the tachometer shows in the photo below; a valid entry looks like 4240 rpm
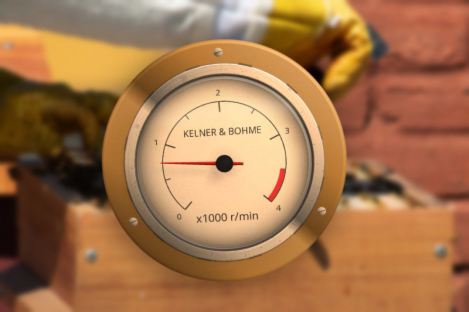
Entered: 750 rpm
